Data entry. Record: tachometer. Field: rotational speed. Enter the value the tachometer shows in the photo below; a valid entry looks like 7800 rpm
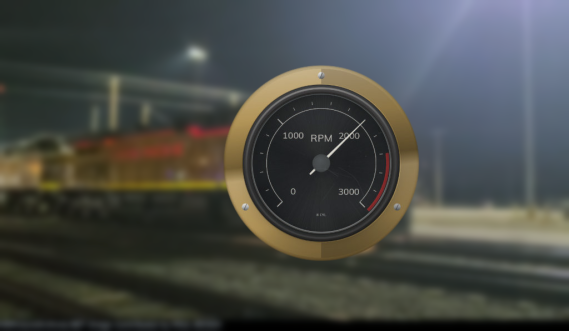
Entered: 2000 rpm
